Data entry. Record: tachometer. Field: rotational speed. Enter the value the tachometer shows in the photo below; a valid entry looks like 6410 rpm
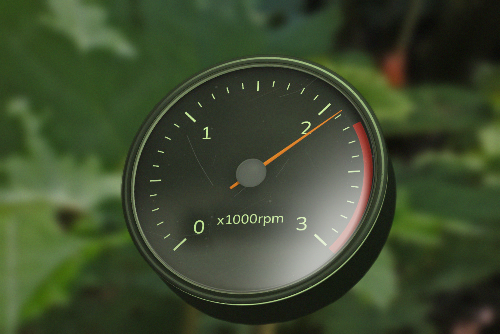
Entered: 2100 rpm
